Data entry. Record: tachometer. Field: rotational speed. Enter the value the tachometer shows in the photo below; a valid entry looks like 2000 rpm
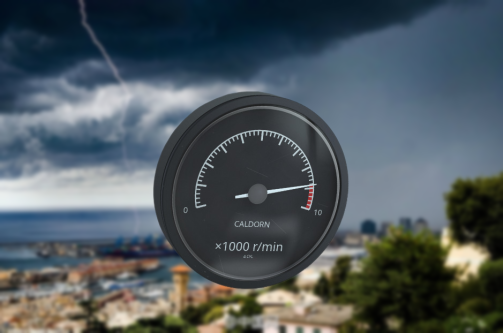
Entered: 8800 rpm
